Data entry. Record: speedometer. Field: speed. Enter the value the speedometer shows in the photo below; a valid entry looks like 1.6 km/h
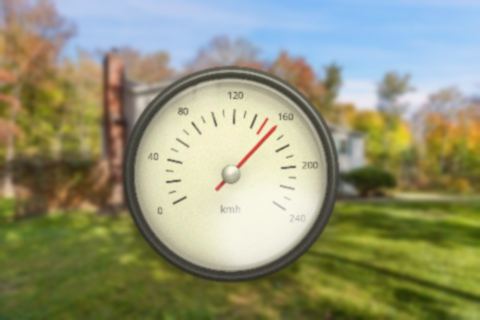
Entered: 160 km/h
